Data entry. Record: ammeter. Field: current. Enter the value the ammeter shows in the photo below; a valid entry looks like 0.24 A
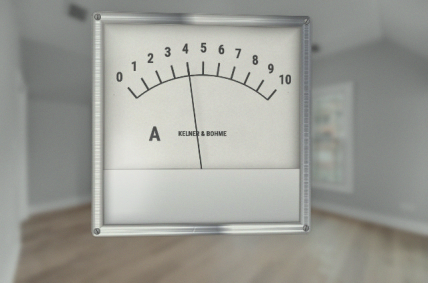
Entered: 4 A
